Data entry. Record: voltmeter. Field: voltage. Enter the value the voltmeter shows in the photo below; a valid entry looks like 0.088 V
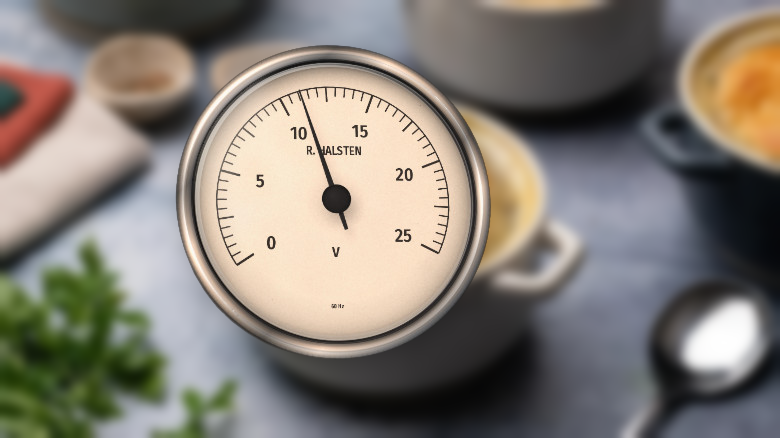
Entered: 11 V
